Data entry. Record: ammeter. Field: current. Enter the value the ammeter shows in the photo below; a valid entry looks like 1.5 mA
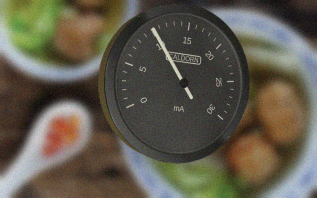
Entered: 10 mA
